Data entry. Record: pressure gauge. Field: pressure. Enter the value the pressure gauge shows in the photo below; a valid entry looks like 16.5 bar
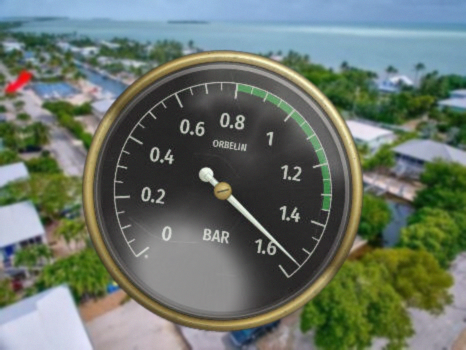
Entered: 1.55 bar
